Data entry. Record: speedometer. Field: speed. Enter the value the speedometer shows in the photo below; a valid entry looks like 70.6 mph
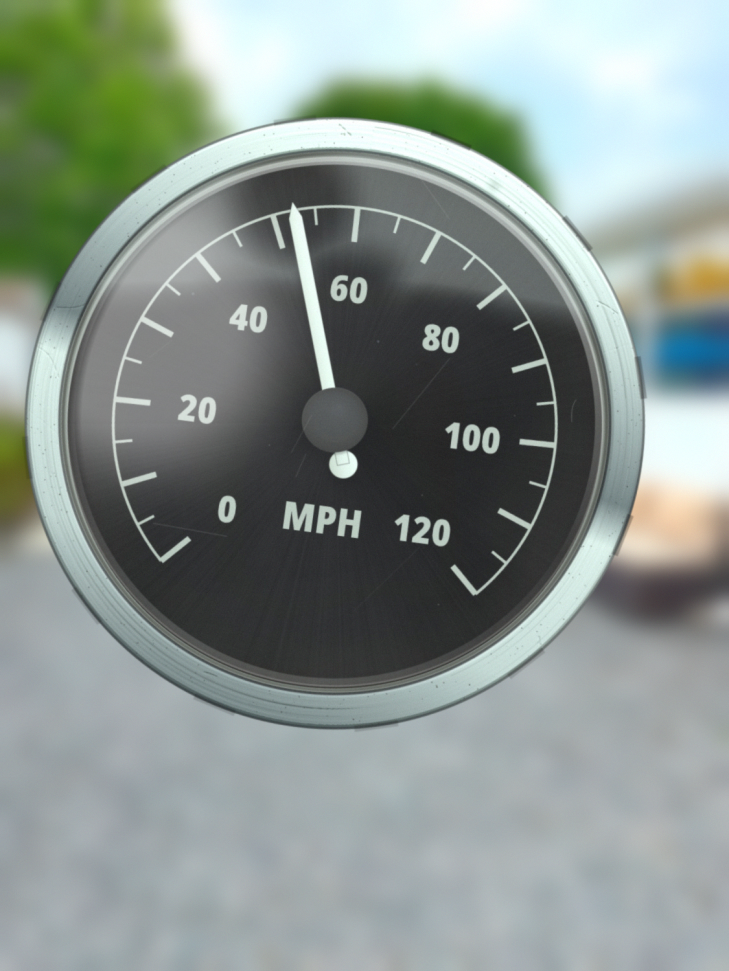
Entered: 52.5 mph
